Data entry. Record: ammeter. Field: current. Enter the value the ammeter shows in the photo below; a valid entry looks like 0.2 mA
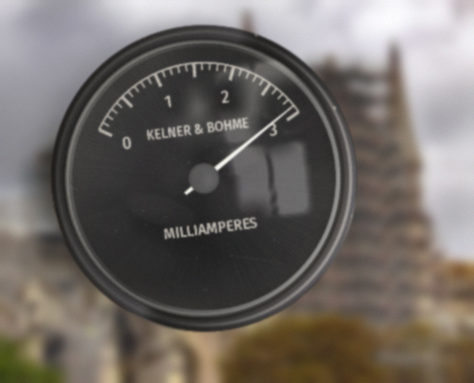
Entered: 2.9 mA
